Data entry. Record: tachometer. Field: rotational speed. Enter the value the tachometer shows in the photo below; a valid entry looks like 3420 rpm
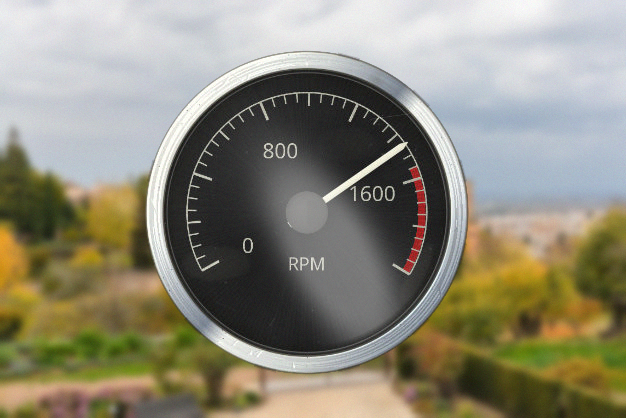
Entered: 1450 rpm
